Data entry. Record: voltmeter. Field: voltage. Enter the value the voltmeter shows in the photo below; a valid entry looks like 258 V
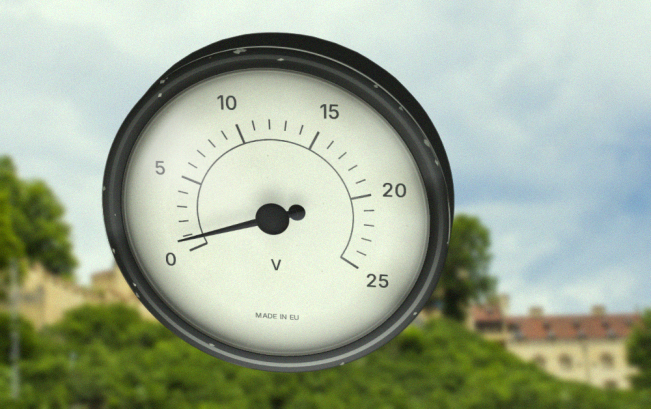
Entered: 1 V
